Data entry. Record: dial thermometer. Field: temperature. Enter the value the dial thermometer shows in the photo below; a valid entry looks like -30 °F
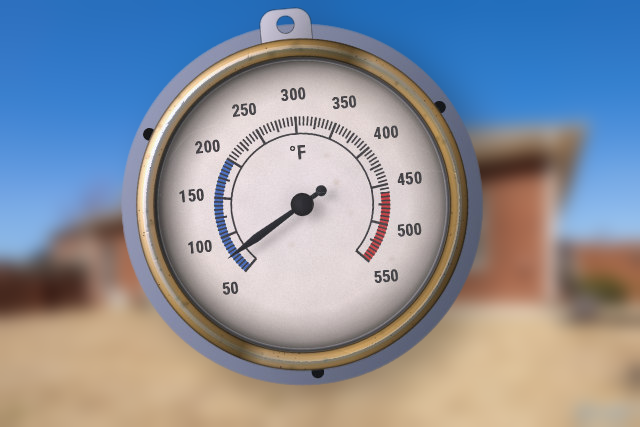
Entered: 75 °F
